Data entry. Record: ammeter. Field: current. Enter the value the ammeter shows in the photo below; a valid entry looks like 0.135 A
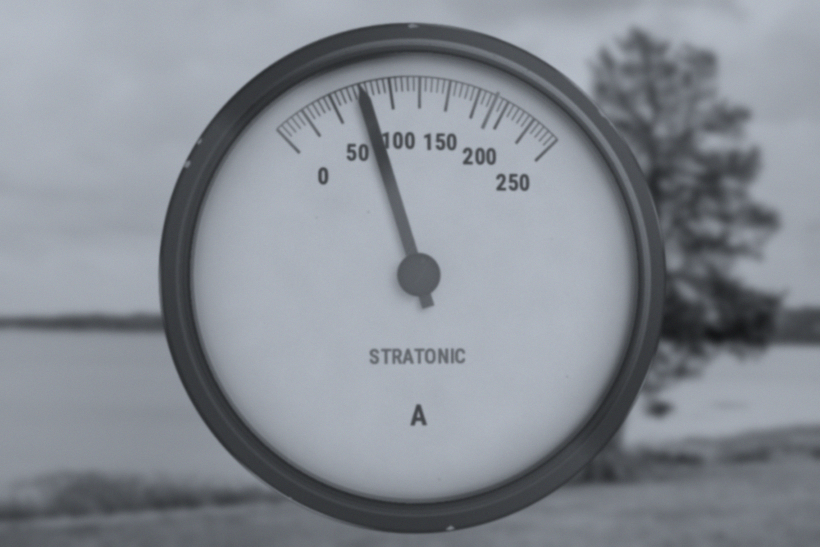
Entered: 75 A
